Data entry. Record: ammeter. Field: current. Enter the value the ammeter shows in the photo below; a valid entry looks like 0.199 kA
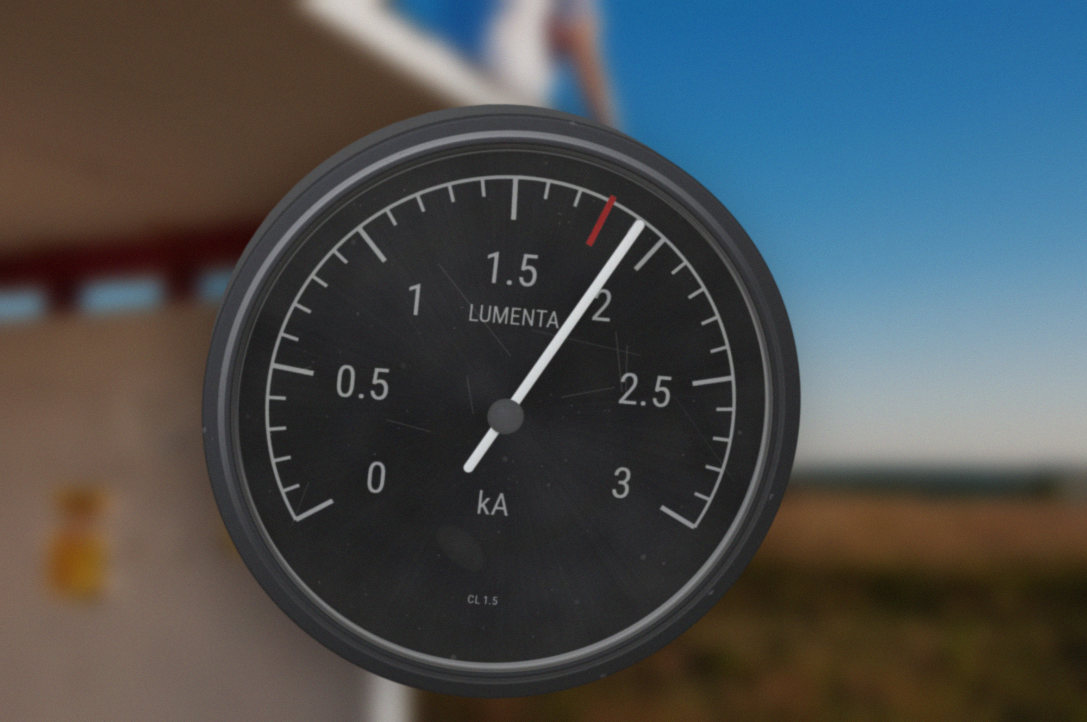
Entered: 1.9 kA
